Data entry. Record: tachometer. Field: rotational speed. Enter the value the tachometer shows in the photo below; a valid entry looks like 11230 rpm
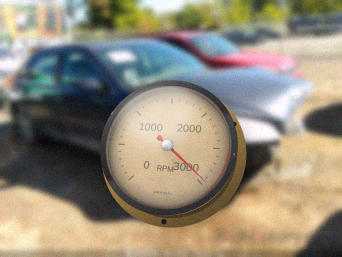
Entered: 2950 rpm
